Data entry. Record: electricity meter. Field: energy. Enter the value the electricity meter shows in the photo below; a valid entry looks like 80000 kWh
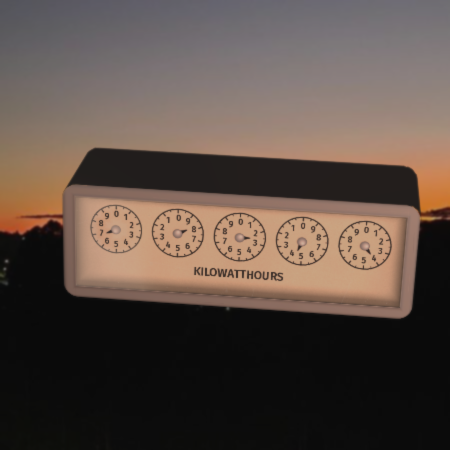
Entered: 68244 kWh
